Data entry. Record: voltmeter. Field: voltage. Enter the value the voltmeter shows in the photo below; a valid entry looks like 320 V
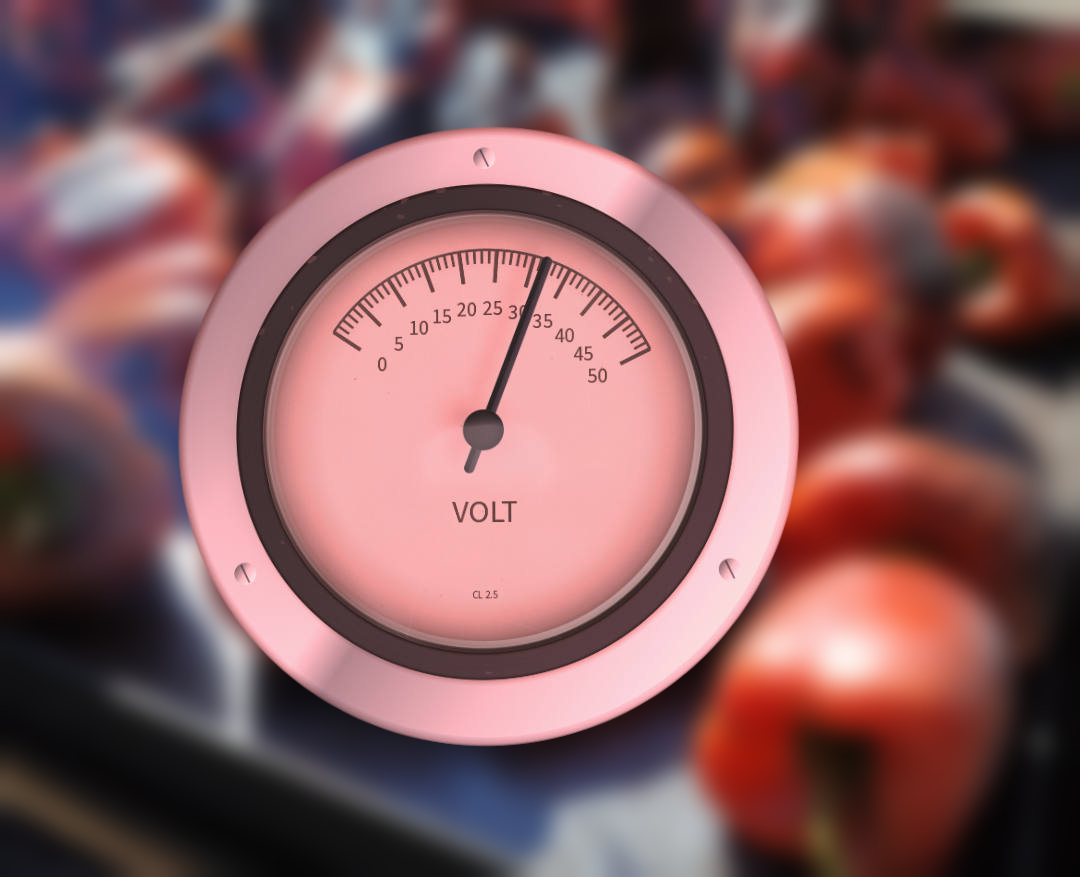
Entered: 32 V
